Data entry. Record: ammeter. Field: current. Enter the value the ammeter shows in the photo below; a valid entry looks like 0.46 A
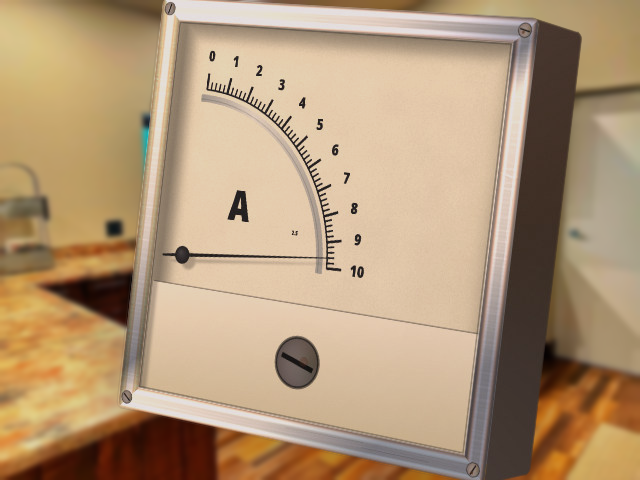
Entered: 9.6 A
